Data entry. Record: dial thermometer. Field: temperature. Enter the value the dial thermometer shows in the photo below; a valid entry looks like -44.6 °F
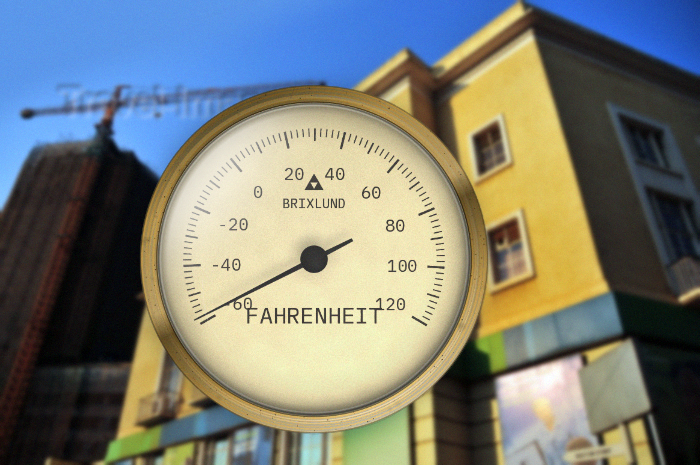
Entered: -58 °F
